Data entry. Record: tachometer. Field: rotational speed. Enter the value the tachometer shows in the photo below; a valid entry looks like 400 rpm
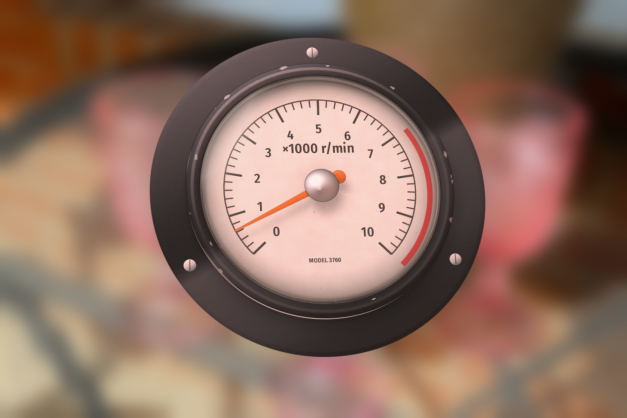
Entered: 600 rpm
